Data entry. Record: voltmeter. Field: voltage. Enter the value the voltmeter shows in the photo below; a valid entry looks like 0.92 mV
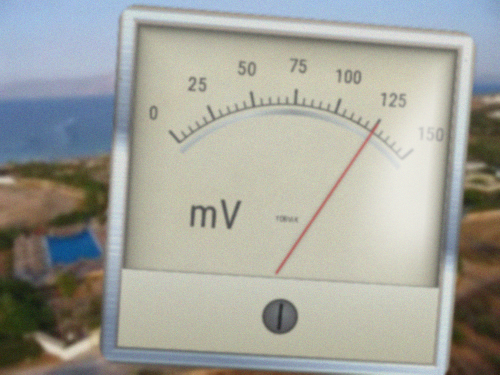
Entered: 125 mV
